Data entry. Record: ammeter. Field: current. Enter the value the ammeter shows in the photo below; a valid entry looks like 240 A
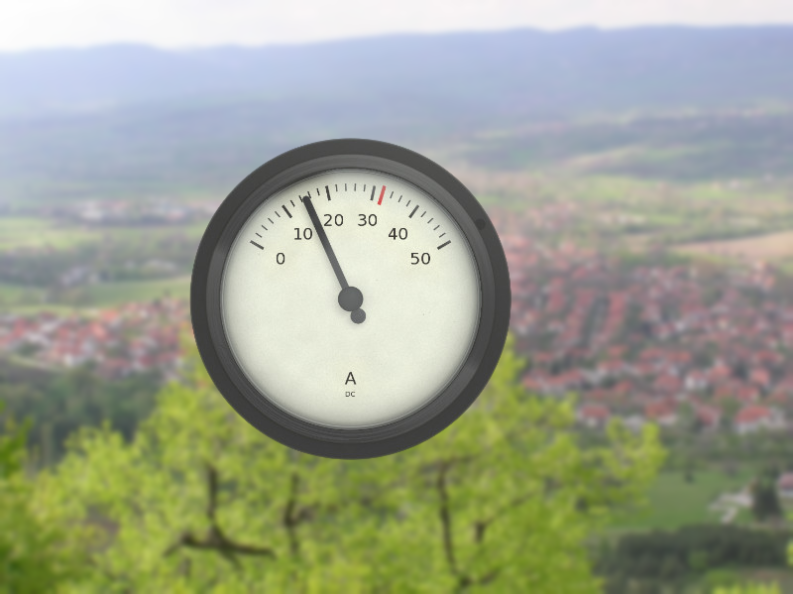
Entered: 15 A
